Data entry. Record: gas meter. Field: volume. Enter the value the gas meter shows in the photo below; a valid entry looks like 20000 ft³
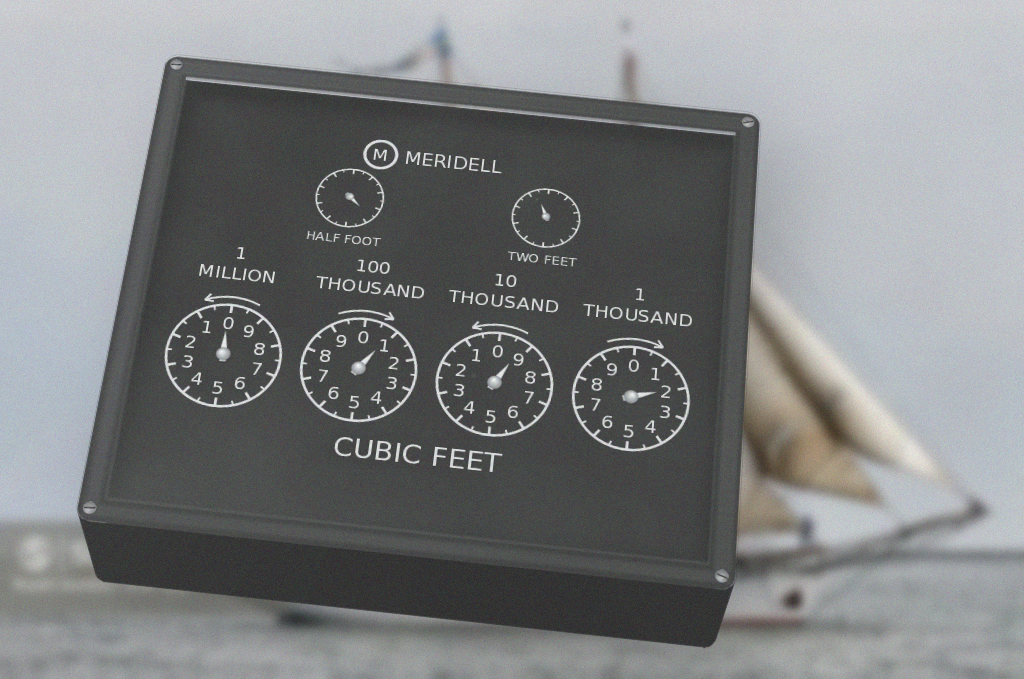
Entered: 9200 ft³
